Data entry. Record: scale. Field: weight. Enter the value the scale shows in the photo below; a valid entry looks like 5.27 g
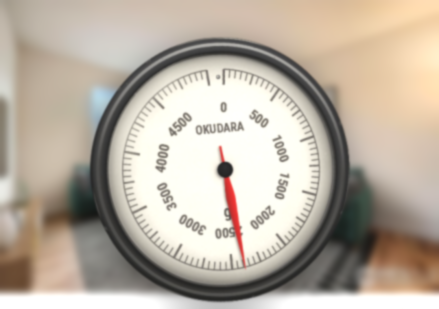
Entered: 2400 g
